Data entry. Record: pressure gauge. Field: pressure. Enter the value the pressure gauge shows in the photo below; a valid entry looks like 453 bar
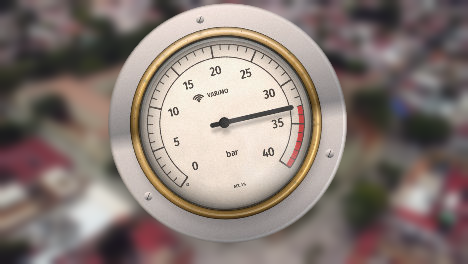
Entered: 33 bar
